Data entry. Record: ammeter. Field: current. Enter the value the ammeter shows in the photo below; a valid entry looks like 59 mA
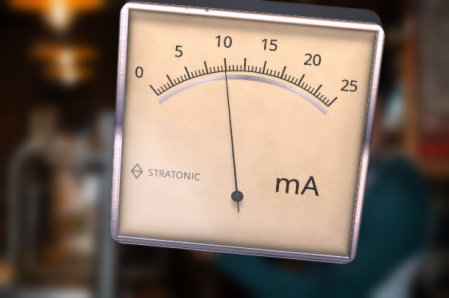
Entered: 10 mA
